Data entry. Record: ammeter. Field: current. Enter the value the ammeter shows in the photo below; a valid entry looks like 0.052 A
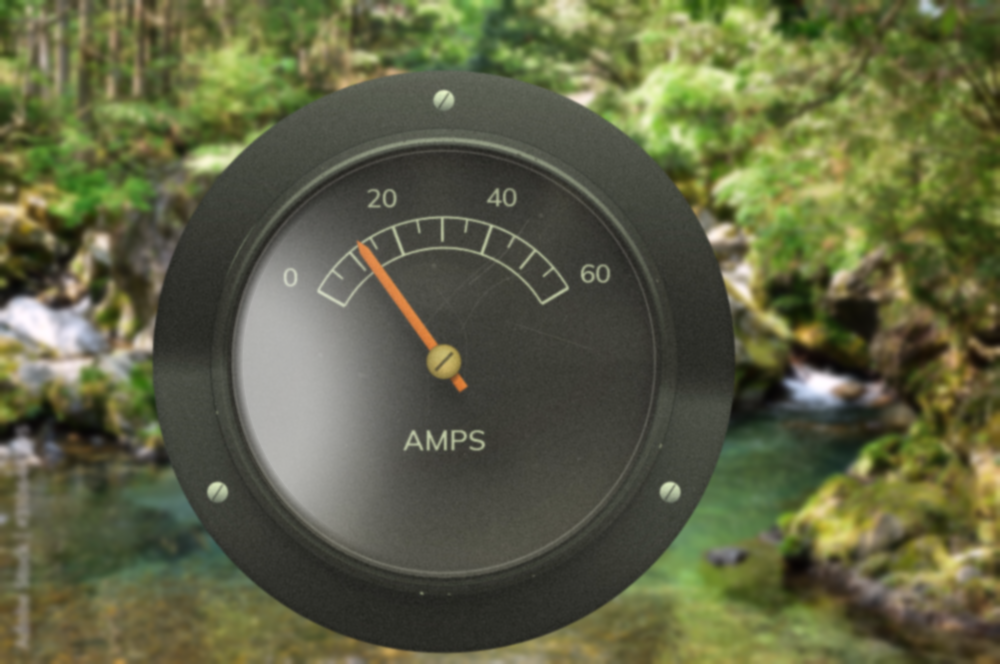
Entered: 12.5 A
